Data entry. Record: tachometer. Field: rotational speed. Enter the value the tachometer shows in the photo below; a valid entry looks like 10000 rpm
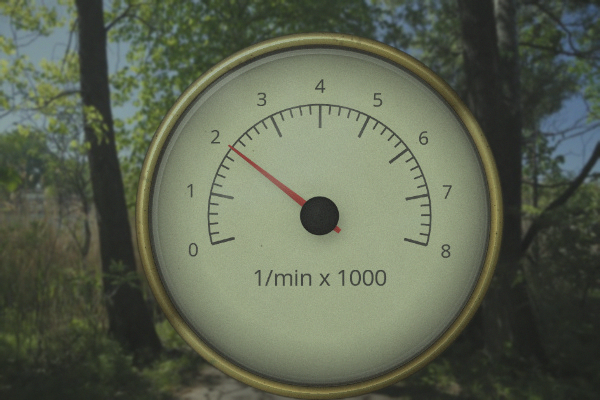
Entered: 2000 rpm
